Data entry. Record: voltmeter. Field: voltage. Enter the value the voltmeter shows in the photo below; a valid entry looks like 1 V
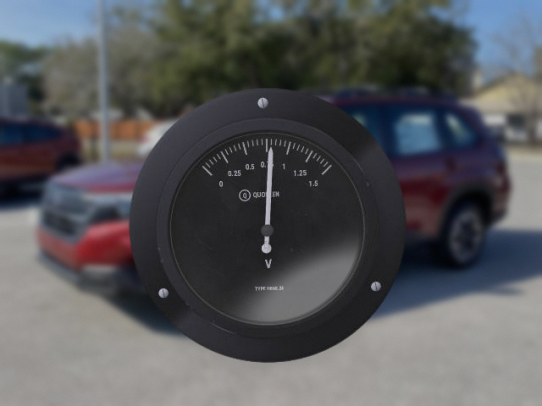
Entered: 0.8 V
